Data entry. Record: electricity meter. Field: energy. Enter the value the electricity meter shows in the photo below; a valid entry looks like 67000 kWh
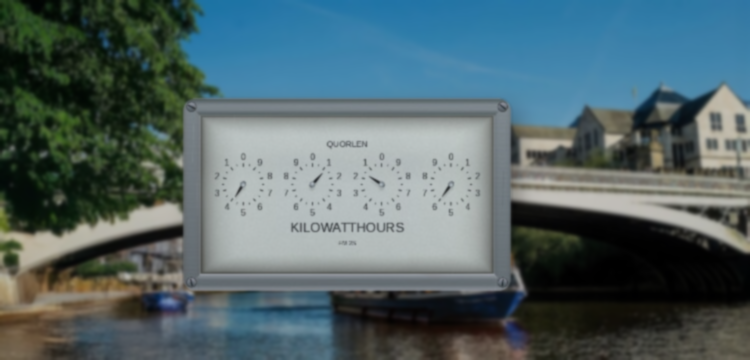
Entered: 4116 kWh
